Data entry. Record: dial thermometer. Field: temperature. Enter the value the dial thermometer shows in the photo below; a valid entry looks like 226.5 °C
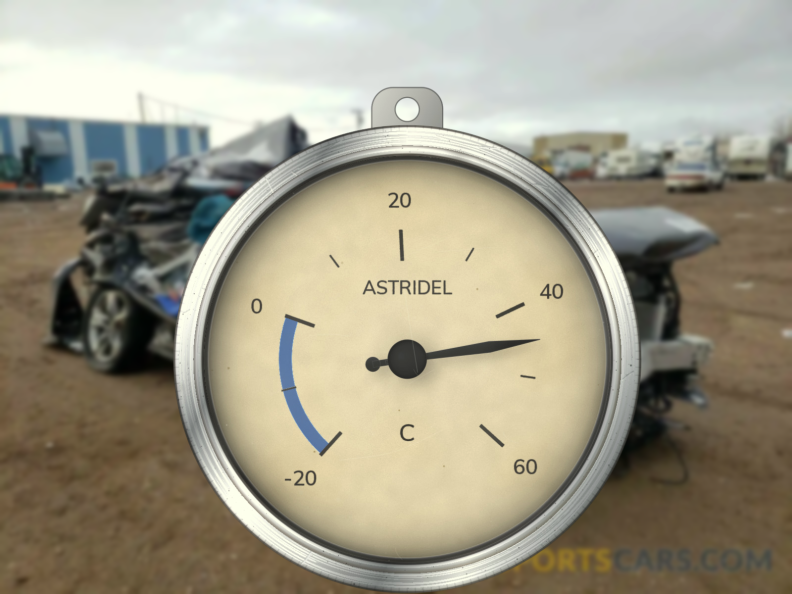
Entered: 45 °C
